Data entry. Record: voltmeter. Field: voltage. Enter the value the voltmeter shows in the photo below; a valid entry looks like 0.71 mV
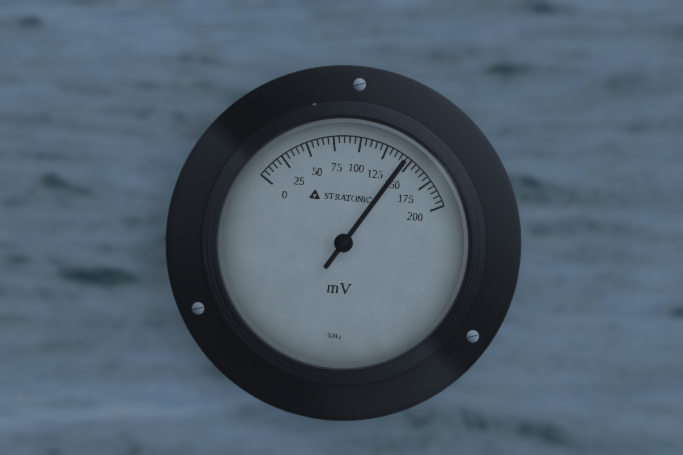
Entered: 145 mV
